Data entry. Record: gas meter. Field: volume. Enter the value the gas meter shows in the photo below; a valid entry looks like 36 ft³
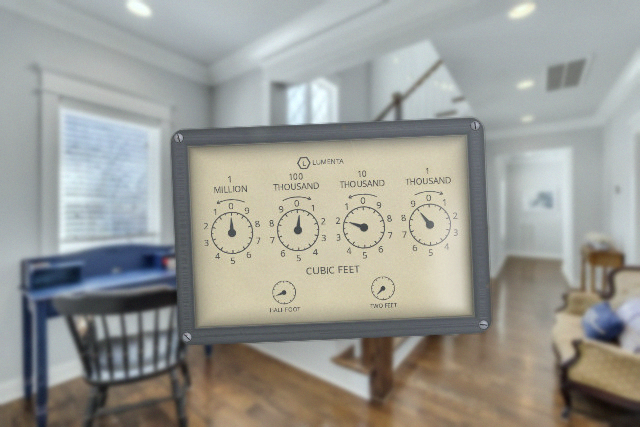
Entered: 1900 ft³
